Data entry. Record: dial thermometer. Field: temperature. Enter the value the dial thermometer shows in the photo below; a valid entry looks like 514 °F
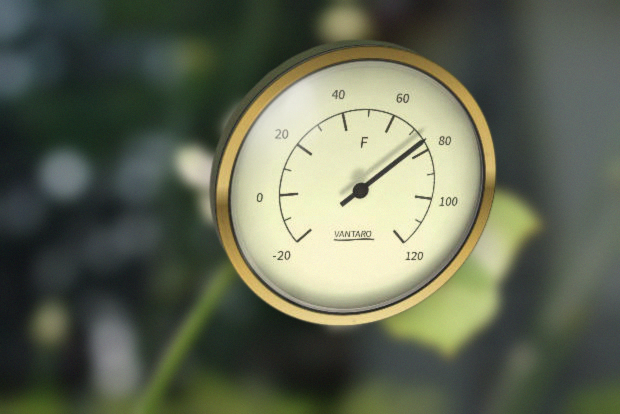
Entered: 75 °F
